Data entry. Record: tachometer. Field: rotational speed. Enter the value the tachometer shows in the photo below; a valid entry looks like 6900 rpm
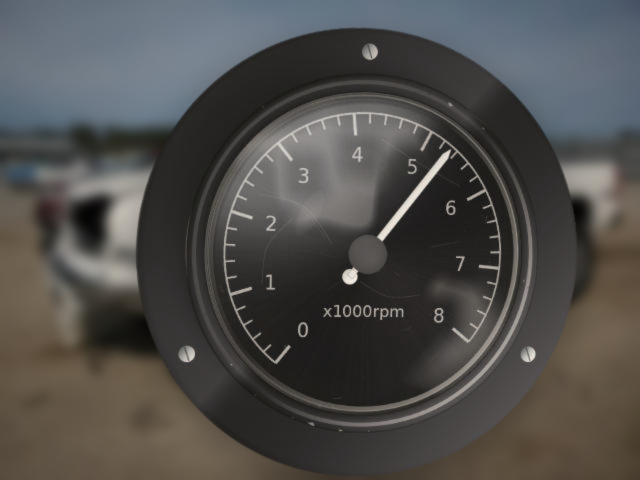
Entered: 5300 rpm
